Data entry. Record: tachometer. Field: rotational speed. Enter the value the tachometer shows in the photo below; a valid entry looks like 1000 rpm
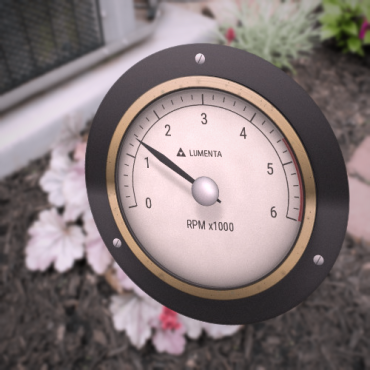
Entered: 1400 rpm
